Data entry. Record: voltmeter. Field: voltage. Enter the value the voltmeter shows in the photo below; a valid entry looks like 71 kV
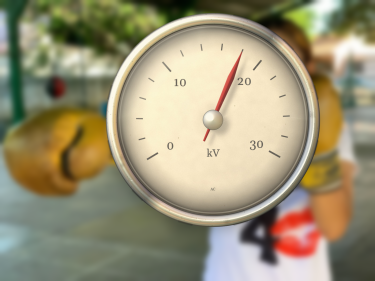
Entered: 18 kV
